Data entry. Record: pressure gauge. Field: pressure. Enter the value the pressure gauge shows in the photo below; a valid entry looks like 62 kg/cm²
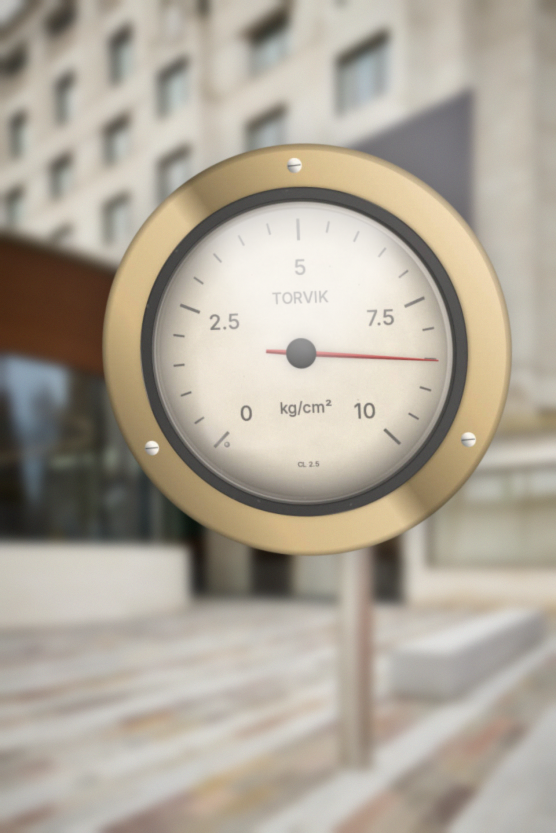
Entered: 8.5 kg/cm²
